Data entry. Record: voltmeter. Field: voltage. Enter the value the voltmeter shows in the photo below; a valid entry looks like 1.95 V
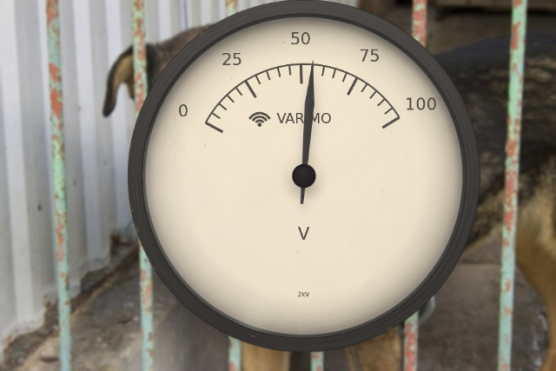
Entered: 55 V
